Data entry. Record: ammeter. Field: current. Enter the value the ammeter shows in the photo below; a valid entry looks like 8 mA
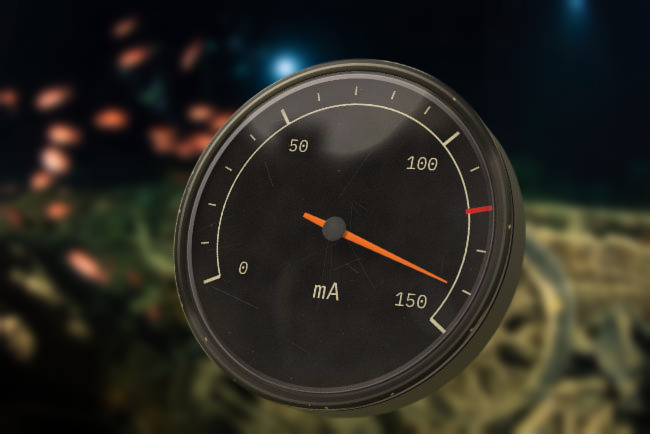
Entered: 140 mA
